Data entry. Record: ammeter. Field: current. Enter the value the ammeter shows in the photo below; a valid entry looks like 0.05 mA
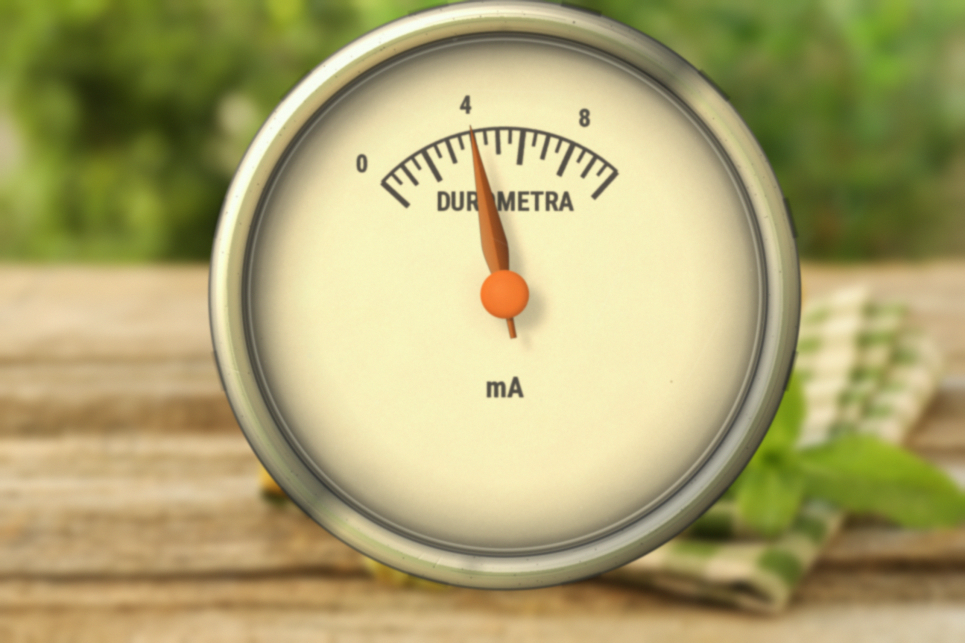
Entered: 4 mA
